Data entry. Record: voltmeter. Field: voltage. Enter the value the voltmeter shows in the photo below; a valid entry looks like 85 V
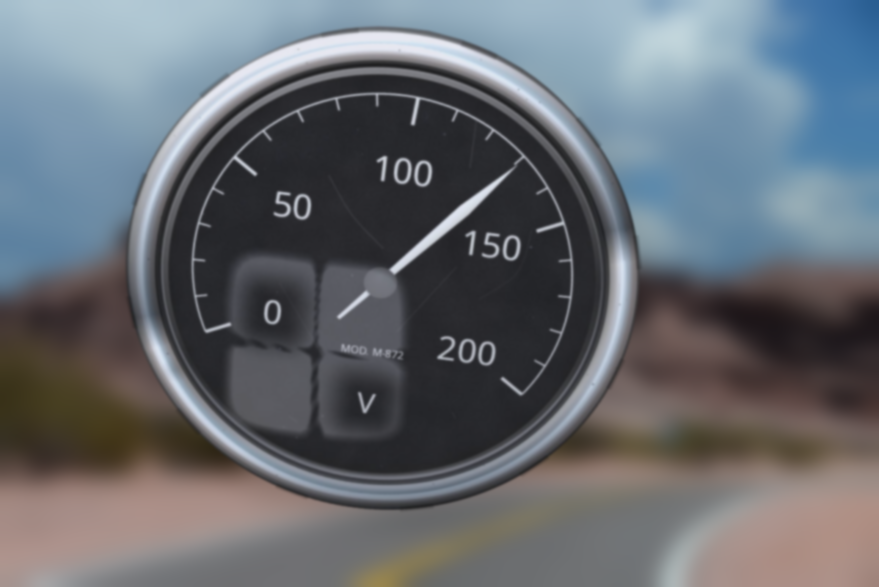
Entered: 130 V
